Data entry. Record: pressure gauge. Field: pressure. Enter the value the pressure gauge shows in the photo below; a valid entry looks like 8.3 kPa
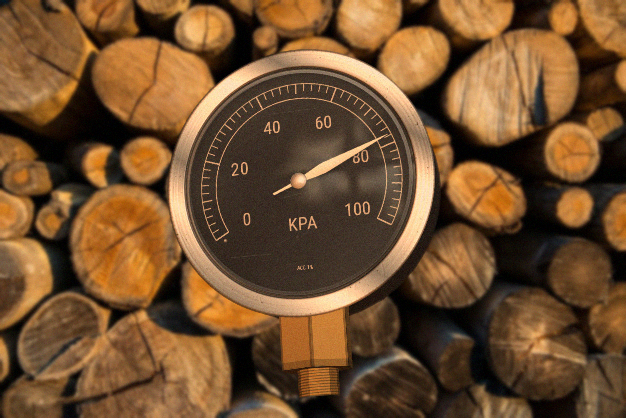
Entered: 78 kPa
